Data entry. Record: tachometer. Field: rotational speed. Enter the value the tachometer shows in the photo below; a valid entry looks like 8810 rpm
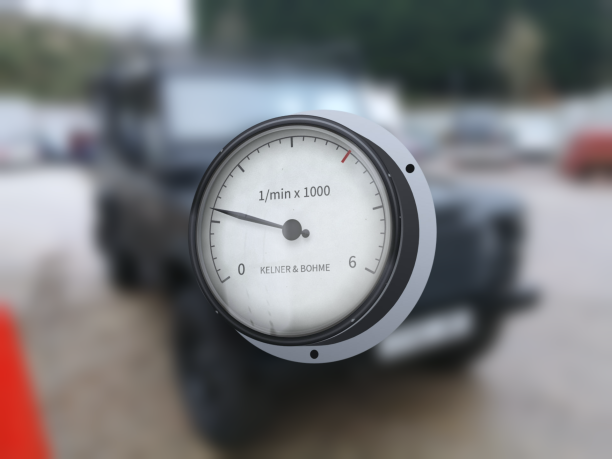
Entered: 1200 rpm
